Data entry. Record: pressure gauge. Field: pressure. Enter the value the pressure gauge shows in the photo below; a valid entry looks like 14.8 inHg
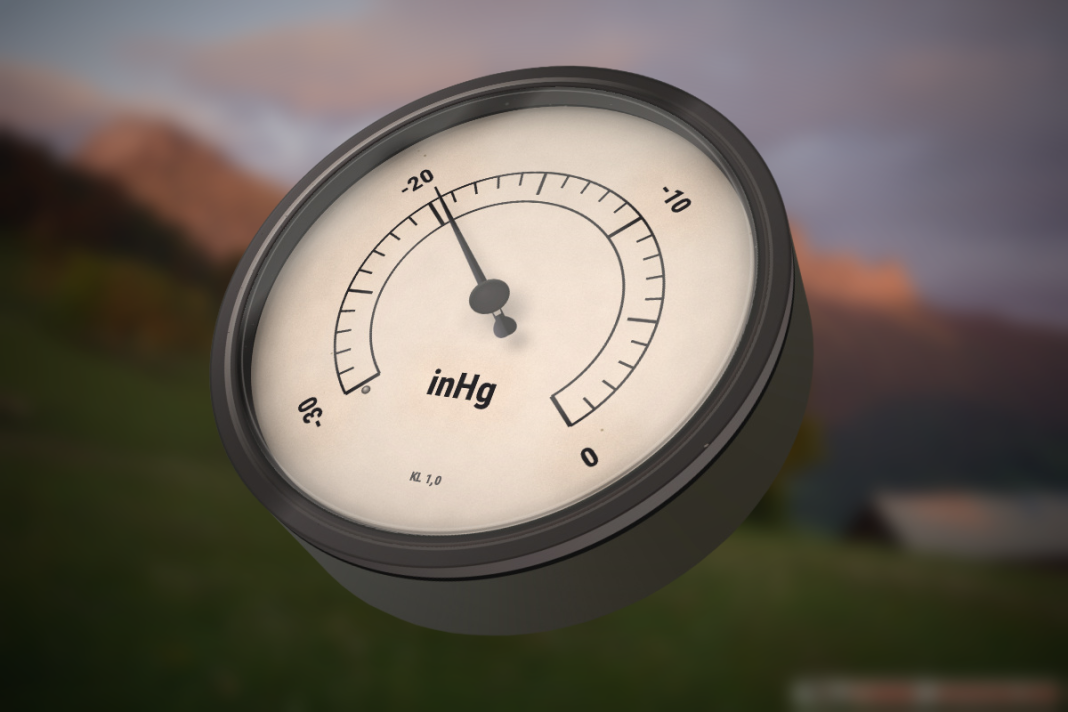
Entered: -19.5 inHg
